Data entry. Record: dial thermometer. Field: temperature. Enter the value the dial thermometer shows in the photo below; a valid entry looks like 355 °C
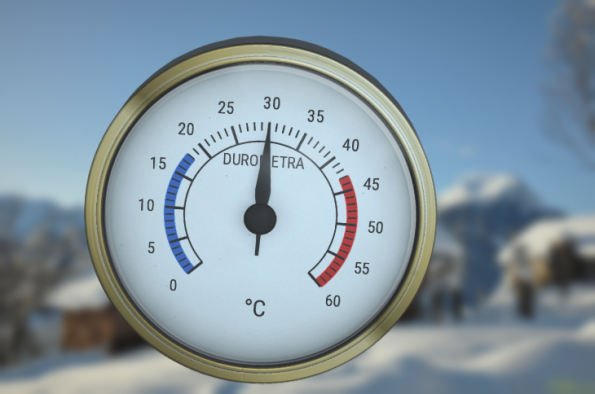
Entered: 30 °C
